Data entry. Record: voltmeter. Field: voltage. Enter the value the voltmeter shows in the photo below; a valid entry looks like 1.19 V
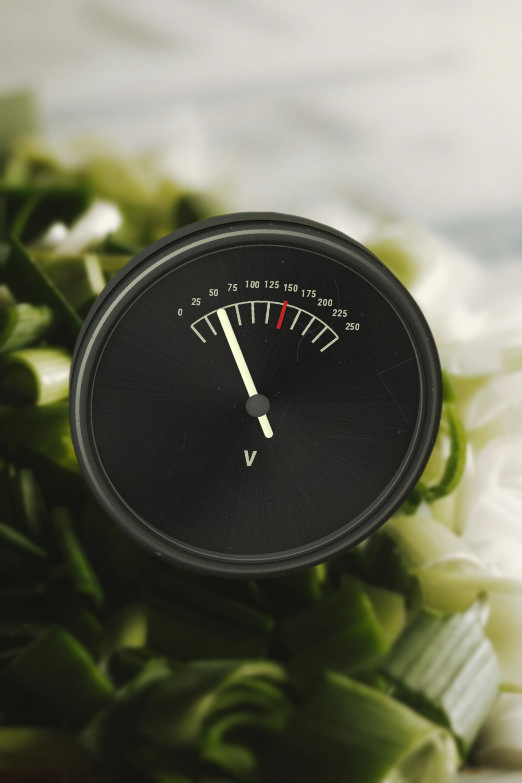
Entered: 50 V
